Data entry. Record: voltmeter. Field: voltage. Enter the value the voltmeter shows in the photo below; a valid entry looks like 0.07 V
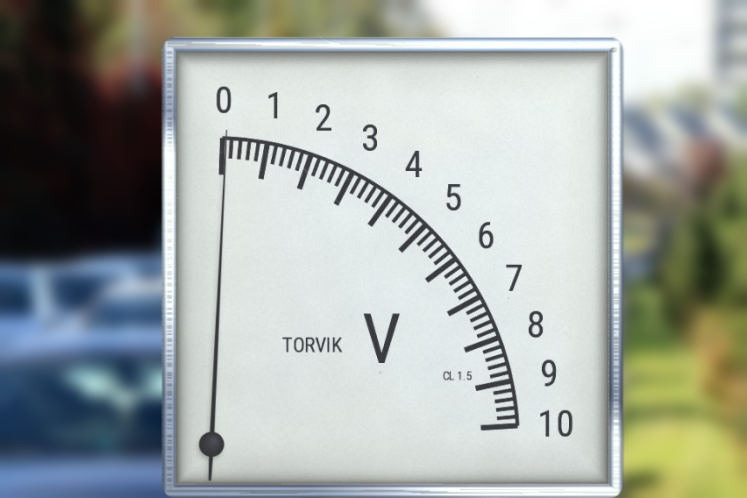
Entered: 0.1 V
